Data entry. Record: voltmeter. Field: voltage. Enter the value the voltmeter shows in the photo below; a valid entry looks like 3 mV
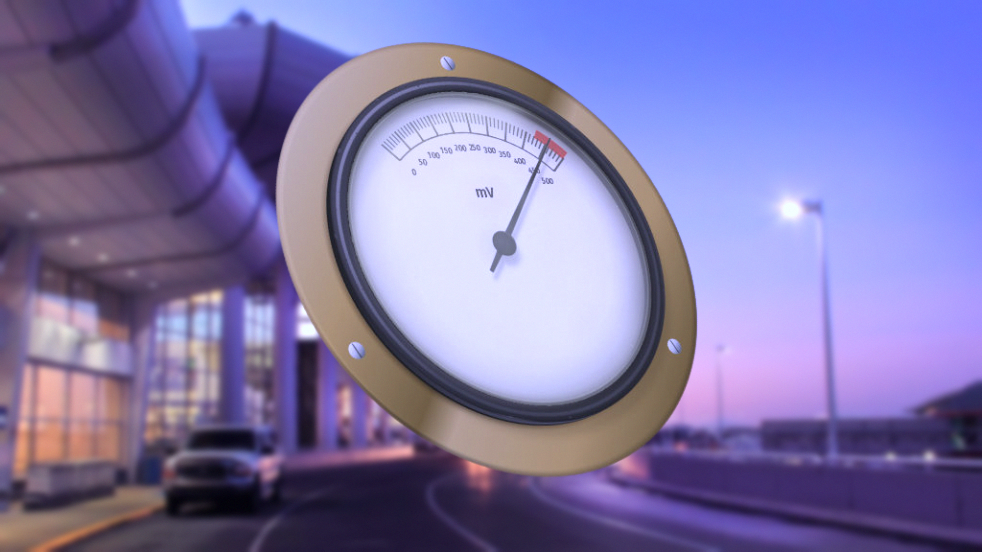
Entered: 450 mV
